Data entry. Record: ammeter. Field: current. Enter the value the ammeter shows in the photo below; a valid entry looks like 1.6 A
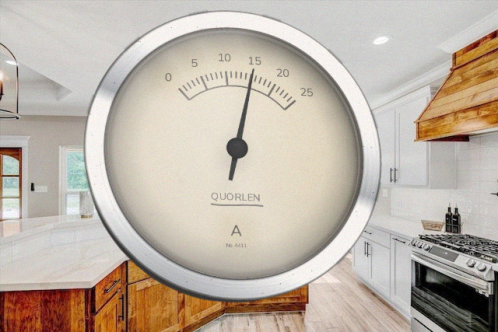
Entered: 15 A
